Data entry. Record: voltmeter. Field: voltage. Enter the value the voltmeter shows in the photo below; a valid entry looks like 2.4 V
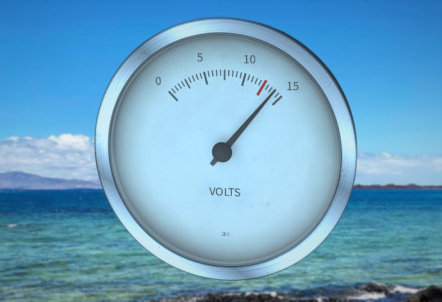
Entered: 14 V
